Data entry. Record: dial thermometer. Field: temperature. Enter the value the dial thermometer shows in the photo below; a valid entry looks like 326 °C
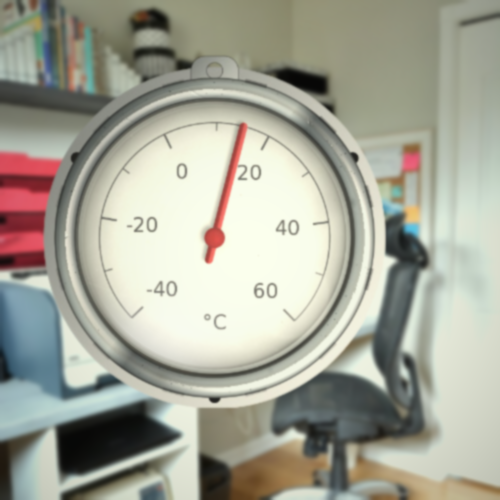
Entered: 15 °C
